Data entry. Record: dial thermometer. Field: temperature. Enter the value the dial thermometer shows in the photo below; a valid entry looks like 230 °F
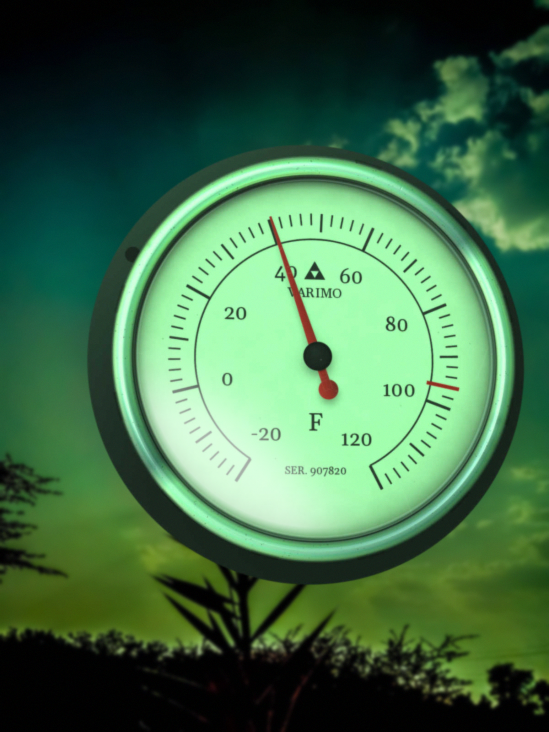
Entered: 40 °F
